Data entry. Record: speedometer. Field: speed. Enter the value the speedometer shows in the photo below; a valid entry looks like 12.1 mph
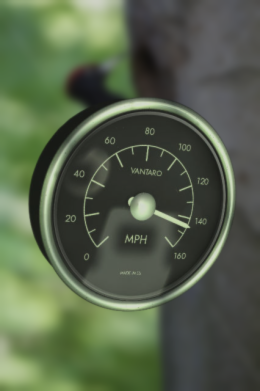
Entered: 145 mph
